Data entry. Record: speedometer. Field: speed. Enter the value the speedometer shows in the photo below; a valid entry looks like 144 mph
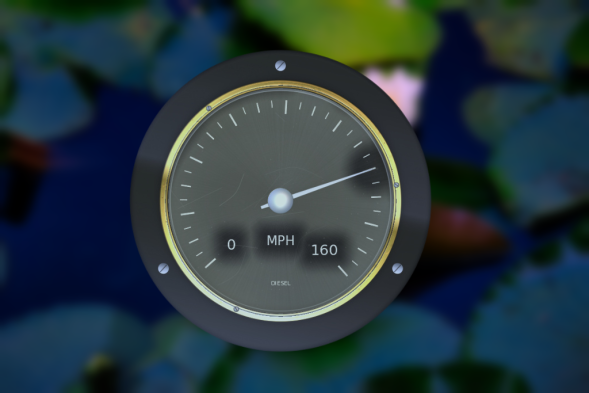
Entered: 120 mph
